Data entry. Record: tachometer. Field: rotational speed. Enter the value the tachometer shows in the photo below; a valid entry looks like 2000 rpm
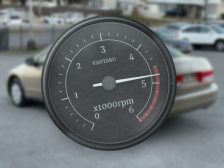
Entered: 4800 rpm
